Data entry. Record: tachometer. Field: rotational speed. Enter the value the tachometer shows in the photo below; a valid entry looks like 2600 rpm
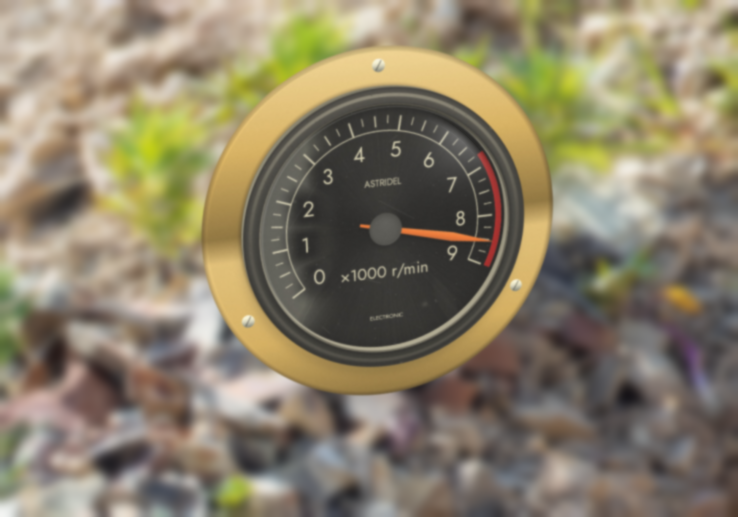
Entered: 8500 rpm
